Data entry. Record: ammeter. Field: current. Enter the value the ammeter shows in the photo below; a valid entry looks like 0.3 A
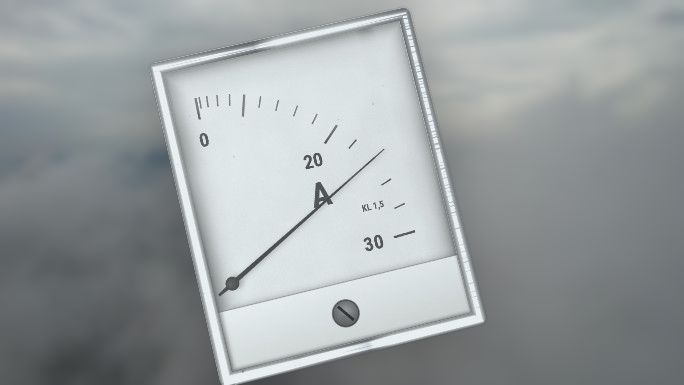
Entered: 24 A
